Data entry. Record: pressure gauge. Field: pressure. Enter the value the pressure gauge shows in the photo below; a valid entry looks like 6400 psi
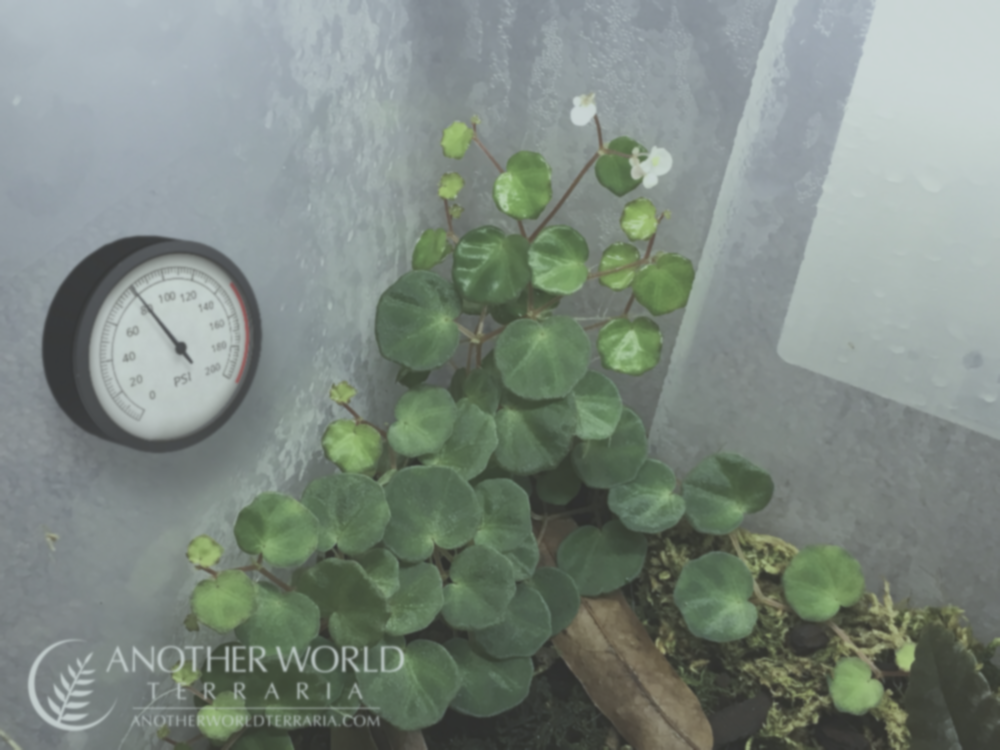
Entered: 80 psi
